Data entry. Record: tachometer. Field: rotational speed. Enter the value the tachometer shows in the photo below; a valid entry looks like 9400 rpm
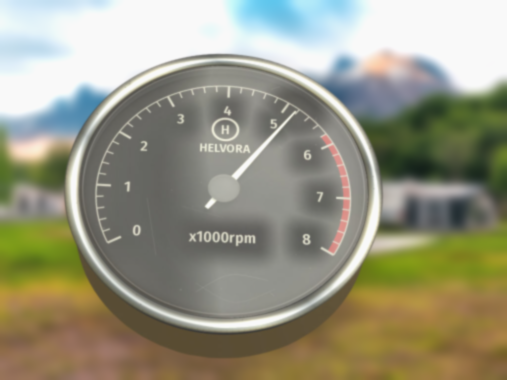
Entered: 5200 rpm
